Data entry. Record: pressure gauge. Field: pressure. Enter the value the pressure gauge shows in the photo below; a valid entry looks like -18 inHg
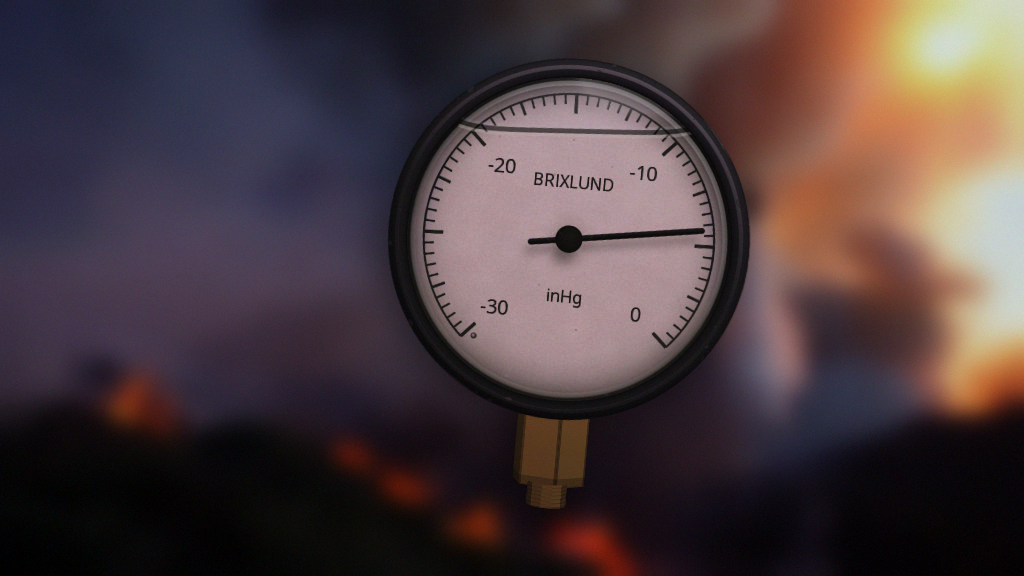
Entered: -5.75 inHg
